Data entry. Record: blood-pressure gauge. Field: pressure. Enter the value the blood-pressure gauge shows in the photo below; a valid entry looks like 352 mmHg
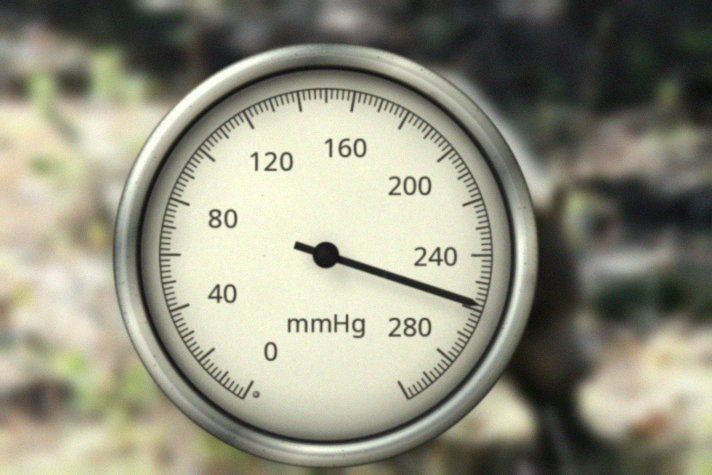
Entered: 258 mmHg
